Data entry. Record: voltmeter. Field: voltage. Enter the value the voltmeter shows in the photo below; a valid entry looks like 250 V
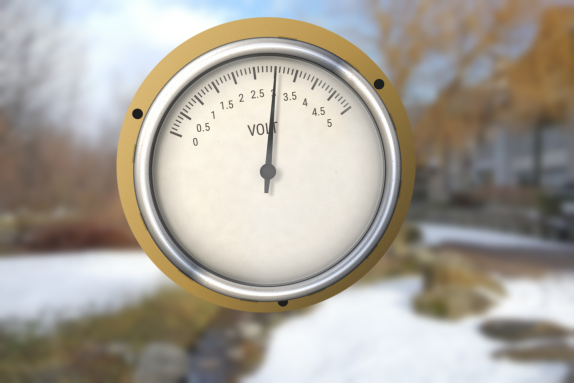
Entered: 3 V
